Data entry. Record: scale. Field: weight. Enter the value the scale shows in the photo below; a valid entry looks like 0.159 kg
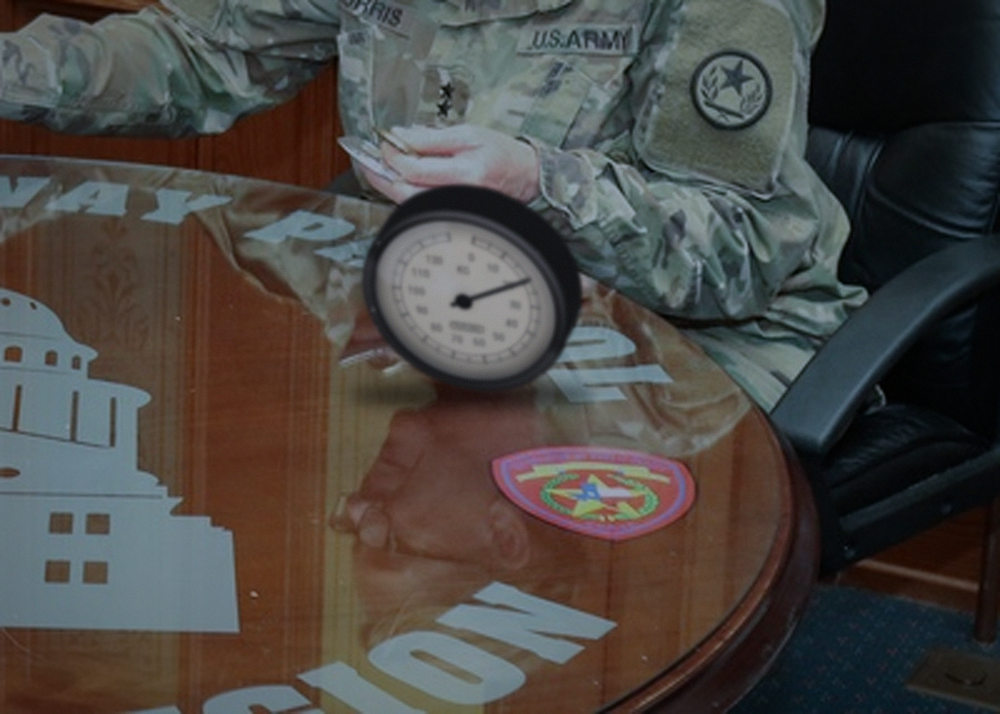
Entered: 20 kg
